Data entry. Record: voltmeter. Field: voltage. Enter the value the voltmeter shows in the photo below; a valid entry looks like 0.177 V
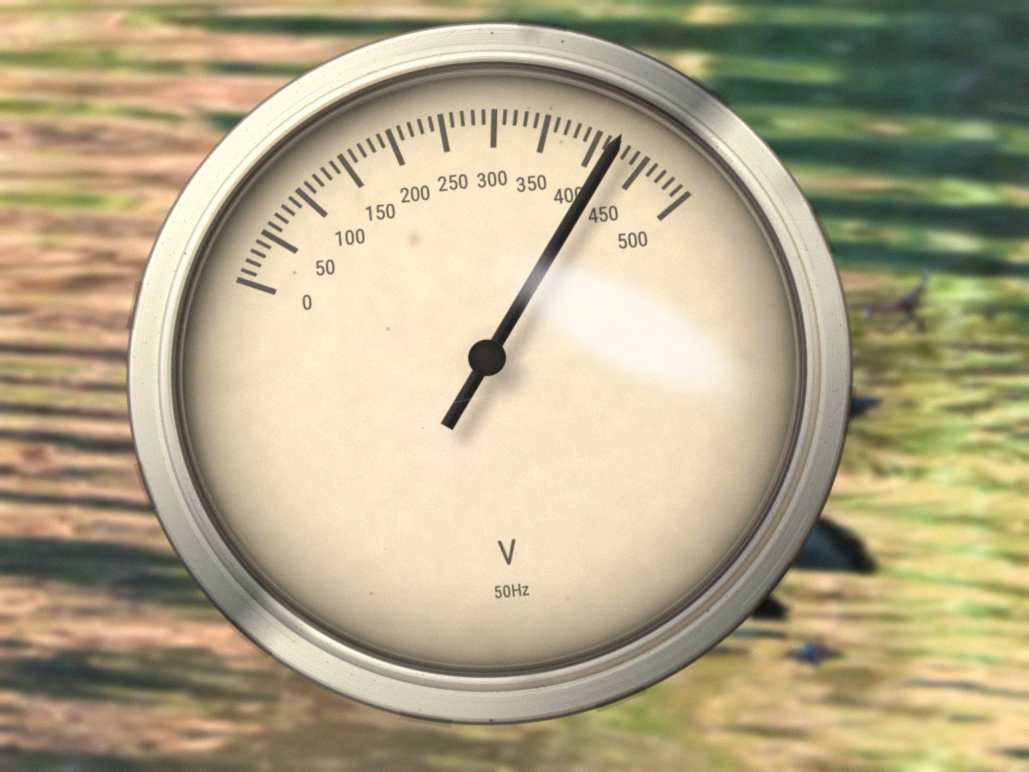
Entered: 420 V
